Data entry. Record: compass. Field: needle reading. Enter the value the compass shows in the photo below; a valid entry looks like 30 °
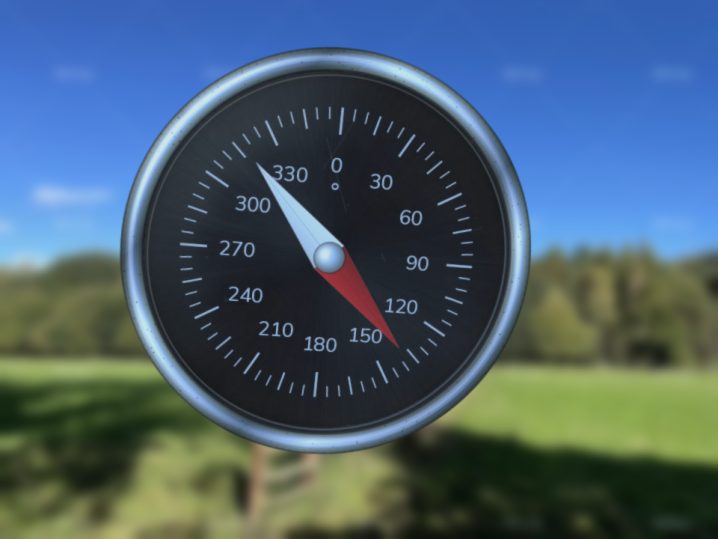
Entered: 137.5 °
